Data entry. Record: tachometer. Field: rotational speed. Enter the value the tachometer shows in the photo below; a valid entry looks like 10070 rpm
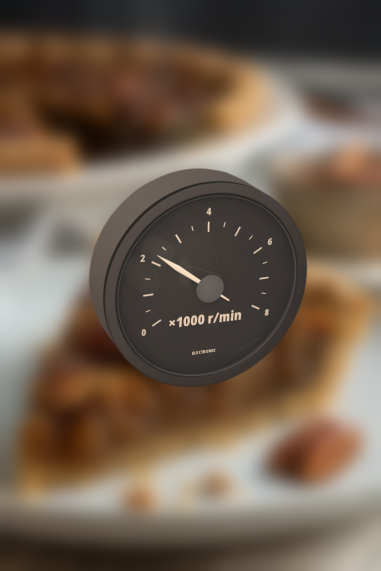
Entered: 2250 rpm
